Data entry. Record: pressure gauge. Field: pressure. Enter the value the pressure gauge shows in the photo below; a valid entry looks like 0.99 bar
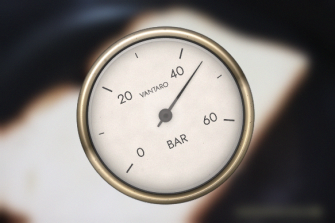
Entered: 45 bar
